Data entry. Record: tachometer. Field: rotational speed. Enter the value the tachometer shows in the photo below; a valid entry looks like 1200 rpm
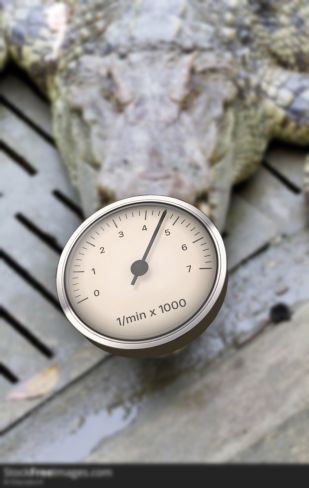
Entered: 4600 rpm
